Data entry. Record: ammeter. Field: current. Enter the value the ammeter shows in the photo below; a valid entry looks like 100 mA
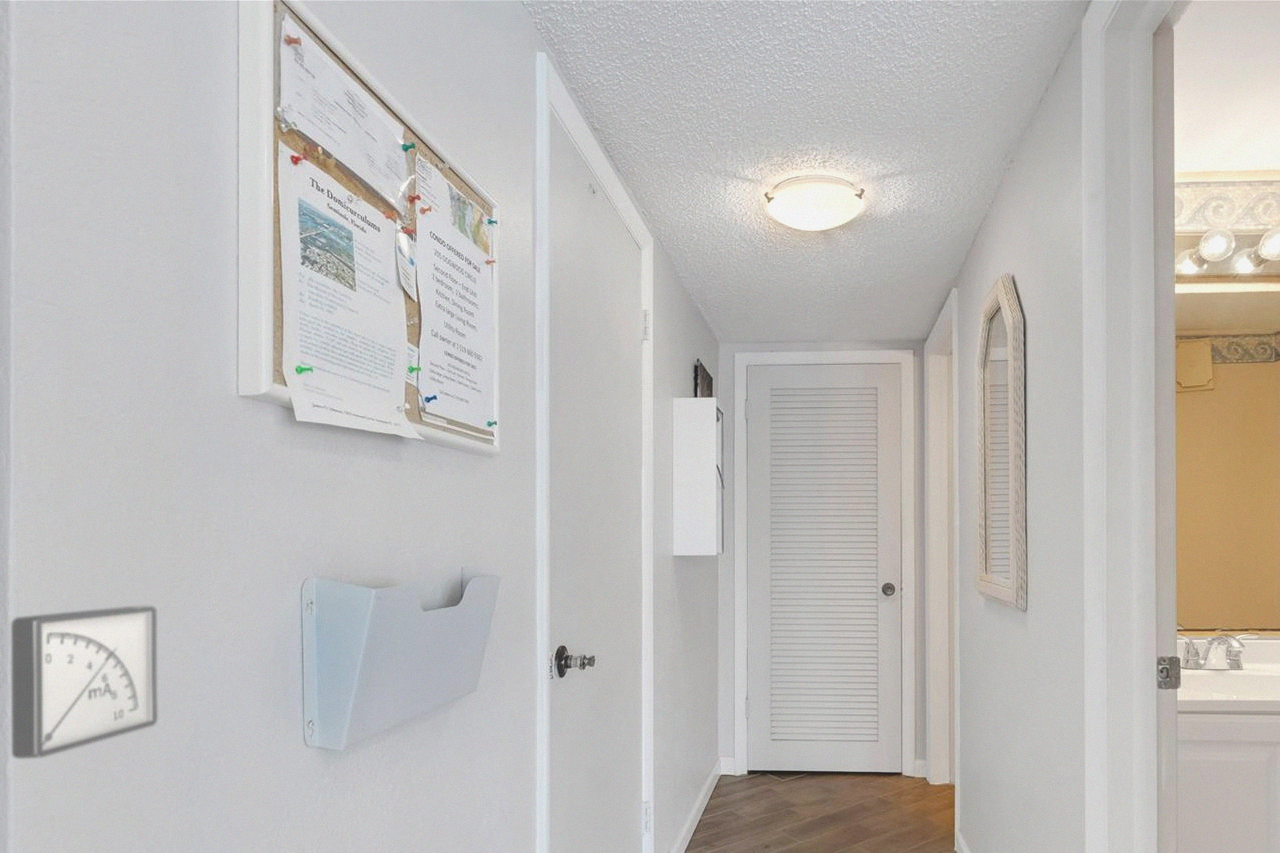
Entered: 5 mA
